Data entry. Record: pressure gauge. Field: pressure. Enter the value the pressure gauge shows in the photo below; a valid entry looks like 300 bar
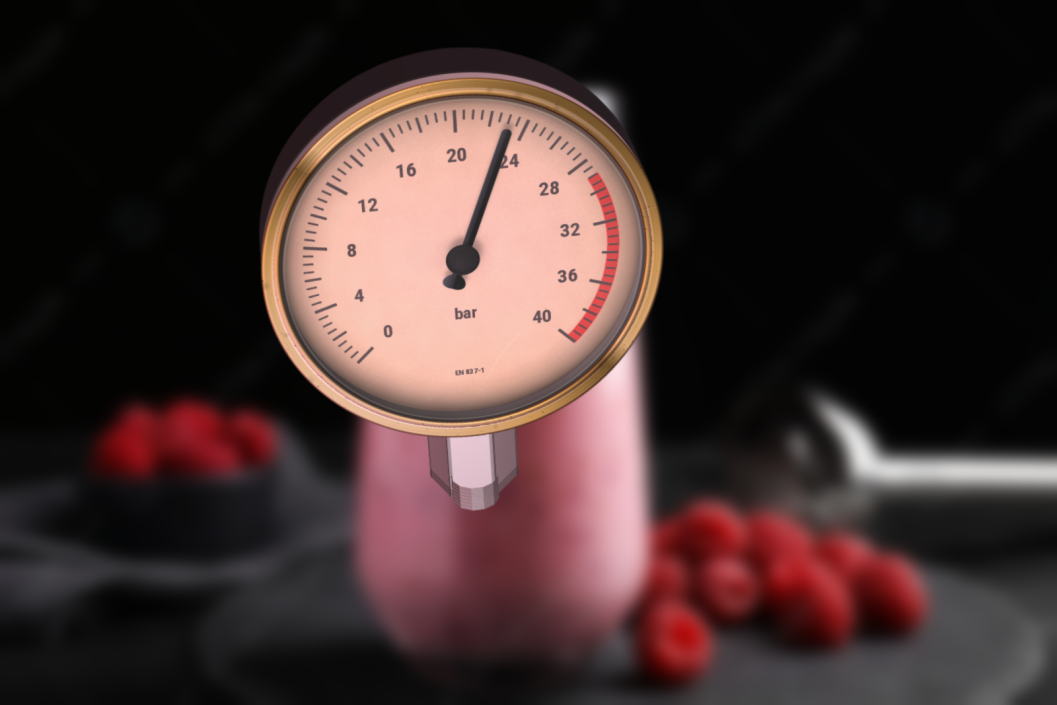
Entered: 23 bar
